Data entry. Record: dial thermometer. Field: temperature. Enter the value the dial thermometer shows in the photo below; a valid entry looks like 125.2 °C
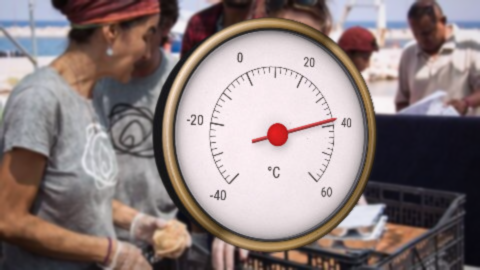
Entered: 38 °C
